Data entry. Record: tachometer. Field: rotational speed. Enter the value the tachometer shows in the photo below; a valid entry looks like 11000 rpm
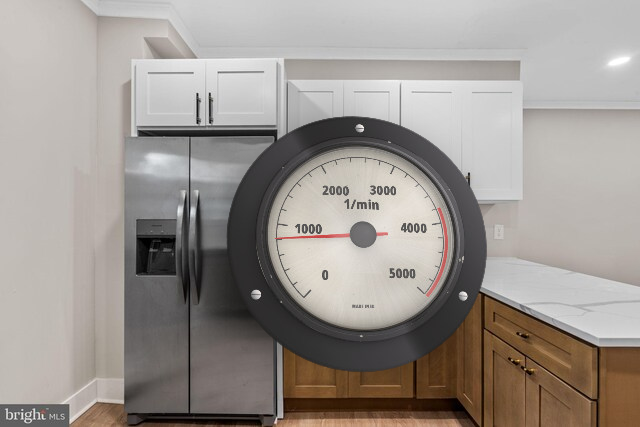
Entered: 800 rpm
